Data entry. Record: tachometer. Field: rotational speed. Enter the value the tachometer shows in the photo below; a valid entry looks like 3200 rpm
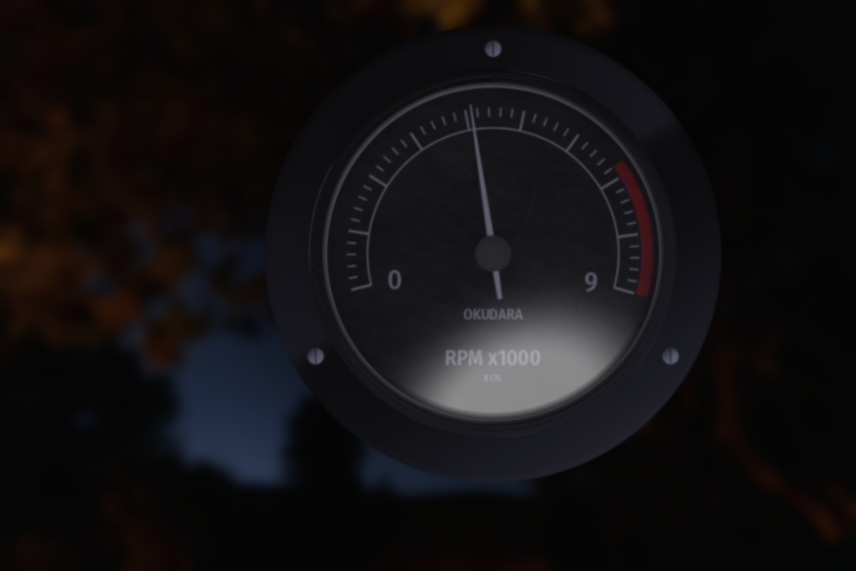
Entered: 4100 rpm
